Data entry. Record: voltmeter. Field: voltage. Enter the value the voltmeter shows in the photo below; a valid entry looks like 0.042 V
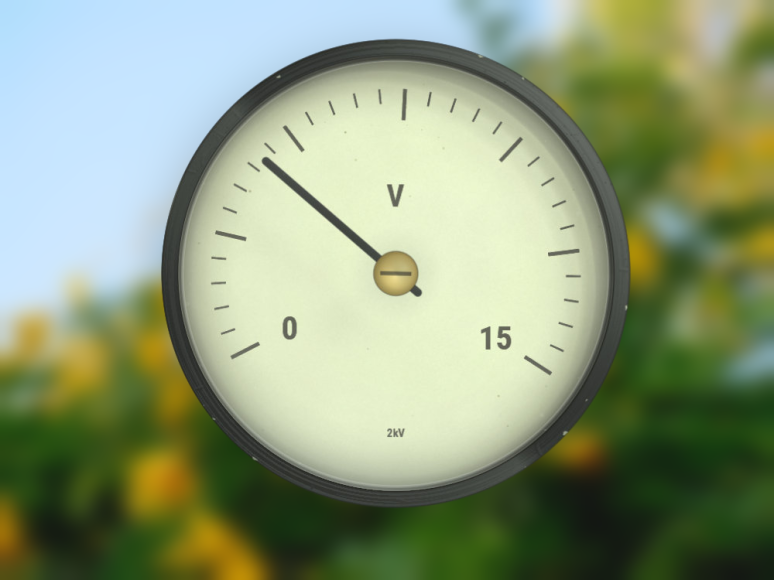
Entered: 4.25 V
